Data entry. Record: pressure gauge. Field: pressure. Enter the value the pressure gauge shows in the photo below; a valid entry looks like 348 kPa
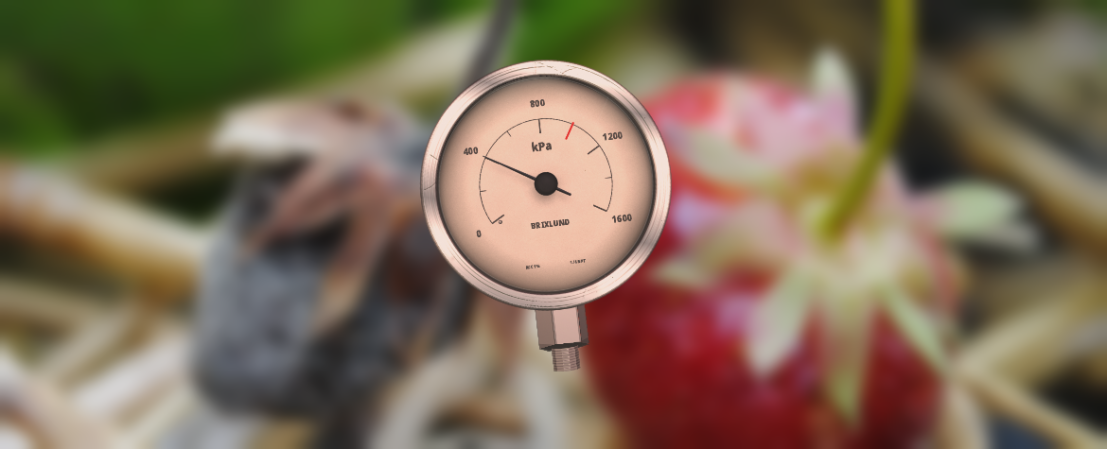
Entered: 400 kPa
